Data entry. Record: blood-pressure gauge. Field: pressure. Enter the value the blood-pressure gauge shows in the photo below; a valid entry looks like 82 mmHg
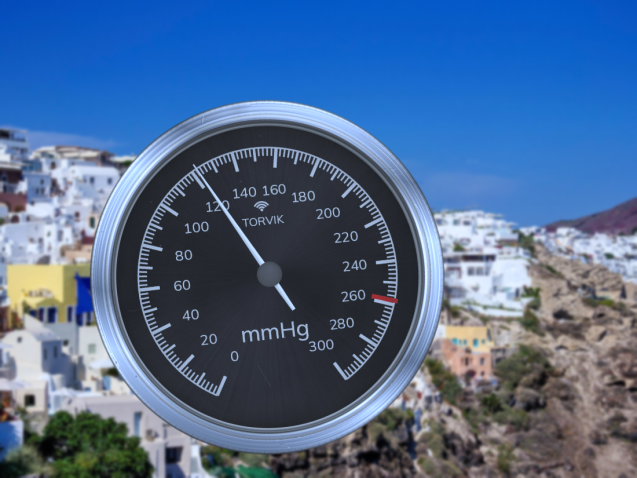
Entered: 122 mmHg
